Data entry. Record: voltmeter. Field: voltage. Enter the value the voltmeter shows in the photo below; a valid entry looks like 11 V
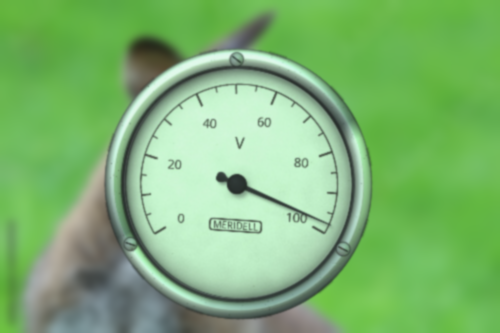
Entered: 97.5 V
